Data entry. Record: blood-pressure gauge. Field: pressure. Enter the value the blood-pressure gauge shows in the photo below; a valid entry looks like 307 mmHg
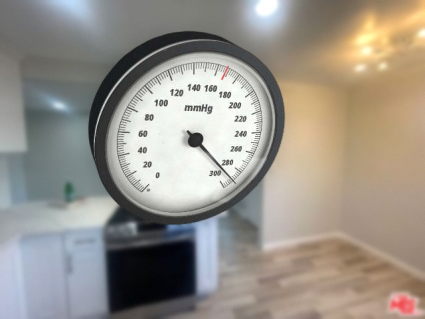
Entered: 290 mmHg
